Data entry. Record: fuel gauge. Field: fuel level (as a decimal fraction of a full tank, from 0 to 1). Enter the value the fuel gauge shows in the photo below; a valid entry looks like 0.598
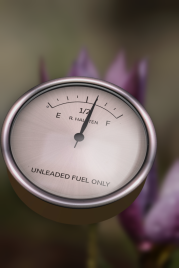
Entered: 0.625
